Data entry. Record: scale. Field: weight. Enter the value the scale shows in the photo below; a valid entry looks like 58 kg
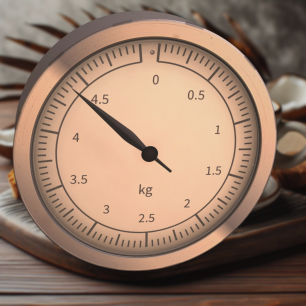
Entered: 4.4 kg
